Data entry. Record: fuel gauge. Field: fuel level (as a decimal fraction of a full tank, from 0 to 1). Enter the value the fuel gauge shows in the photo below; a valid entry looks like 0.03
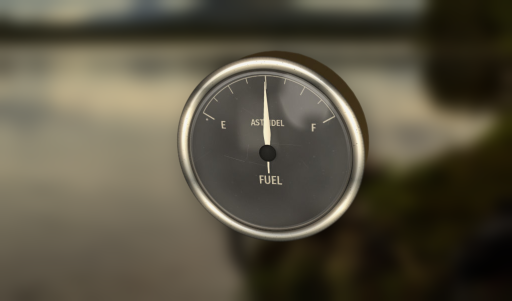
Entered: 0.5
